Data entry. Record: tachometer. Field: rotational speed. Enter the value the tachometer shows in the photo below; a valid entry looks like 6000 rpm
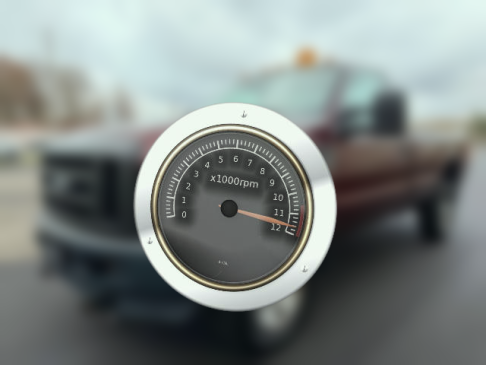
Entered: 11600 rpm
